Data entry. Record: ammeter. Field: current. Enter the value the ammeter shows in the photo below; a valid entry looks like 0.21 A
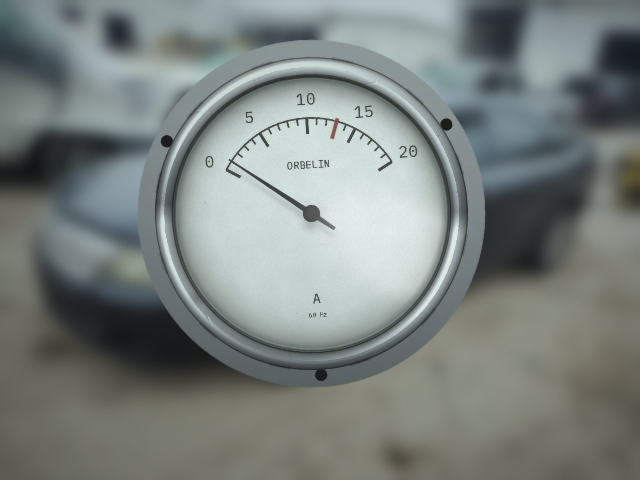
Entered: 1 A
